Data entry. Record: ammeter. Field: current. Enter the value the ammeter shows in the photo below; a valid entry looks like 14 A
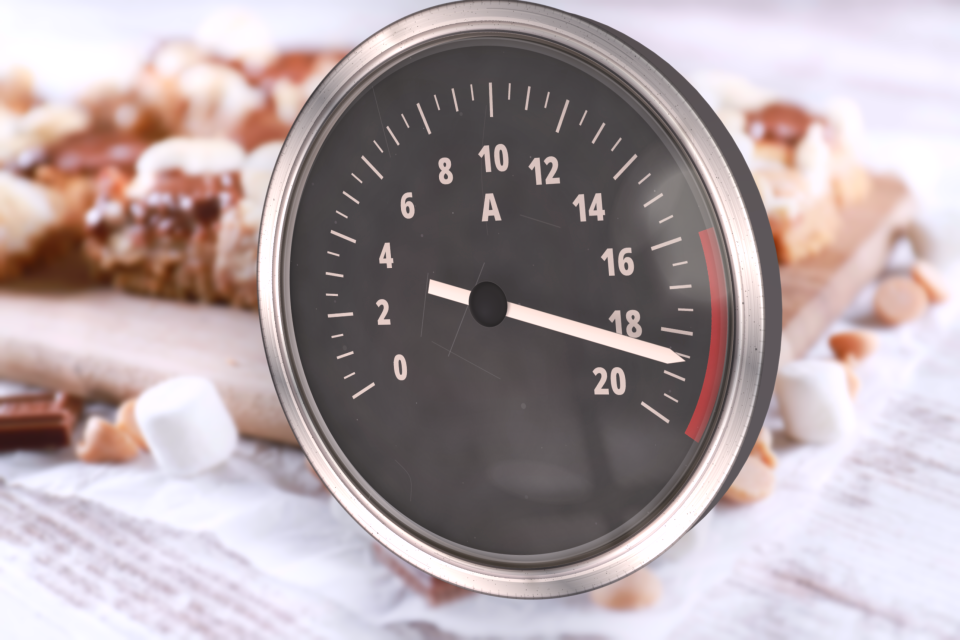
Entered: 18.5 A
